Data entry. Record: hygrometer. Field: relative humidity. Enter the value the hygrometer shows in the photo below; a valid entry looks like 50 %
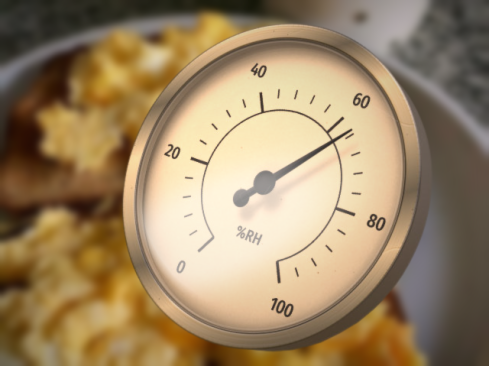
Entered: 64 %
